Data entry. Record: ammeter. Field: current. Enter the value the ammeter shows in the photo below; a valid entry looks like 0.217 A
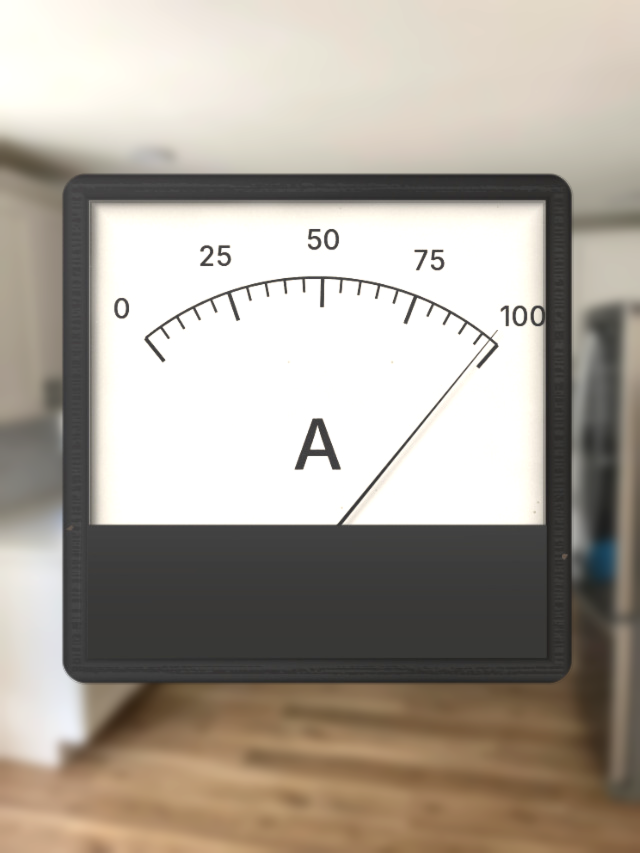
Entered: 97.5 A
